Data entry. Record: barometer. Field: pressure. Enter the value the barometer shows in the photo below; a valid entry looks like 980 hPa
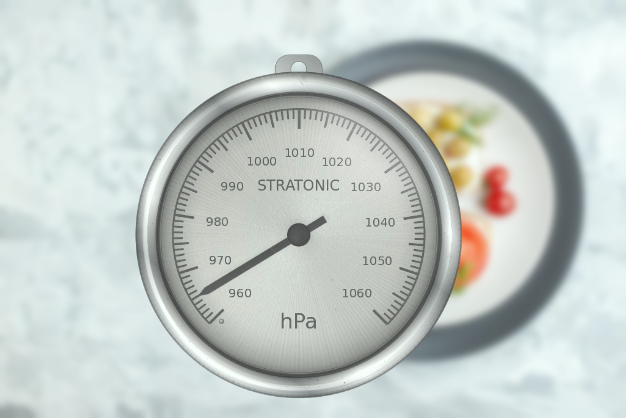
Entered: 965 hPa
